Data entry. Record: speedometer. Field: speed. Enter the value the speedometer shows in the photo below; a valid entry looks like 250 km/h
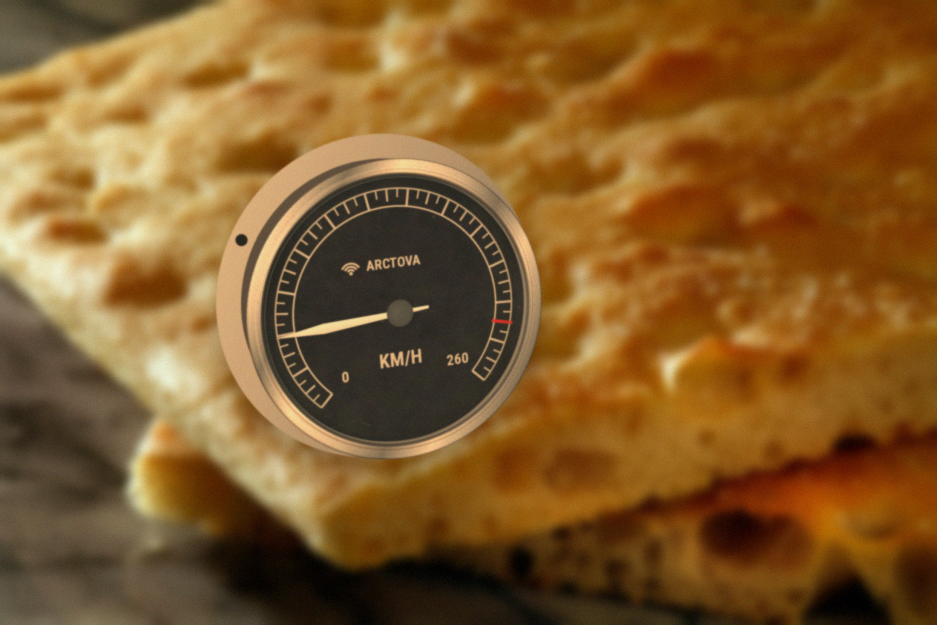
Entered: 40 km/h
